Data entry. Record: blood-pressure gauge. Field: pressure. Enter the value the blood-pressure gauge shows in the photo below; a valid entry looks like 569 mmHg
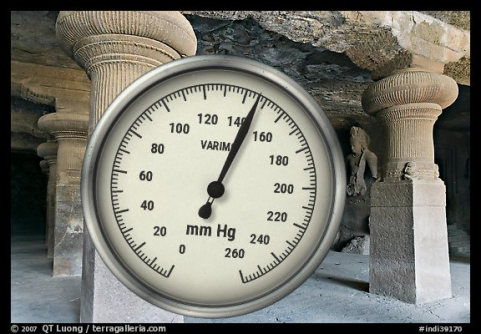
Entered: 146 mmHg
